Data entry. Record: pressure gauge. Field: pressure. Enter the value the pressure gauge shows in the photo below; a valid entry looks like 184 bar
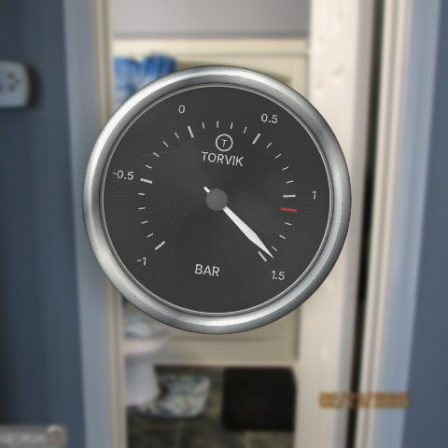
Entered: 1.45 bar
